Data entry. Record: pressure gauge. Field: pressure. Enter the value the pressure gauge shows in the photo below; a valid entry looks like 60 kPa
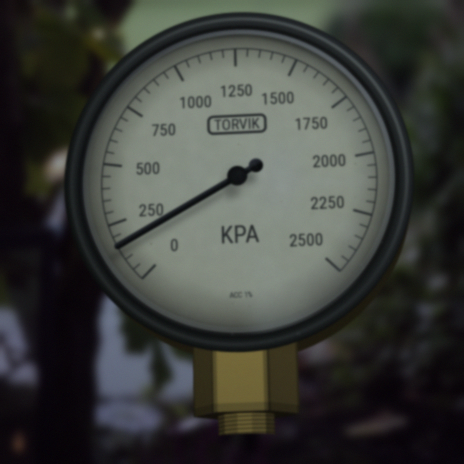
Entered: 150 kPa
